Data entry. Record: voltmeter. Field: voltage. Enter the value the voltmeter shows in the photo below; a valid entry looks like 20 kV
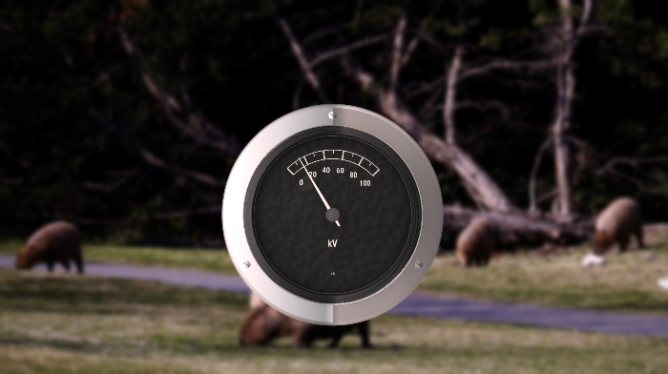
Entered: 15 kV
